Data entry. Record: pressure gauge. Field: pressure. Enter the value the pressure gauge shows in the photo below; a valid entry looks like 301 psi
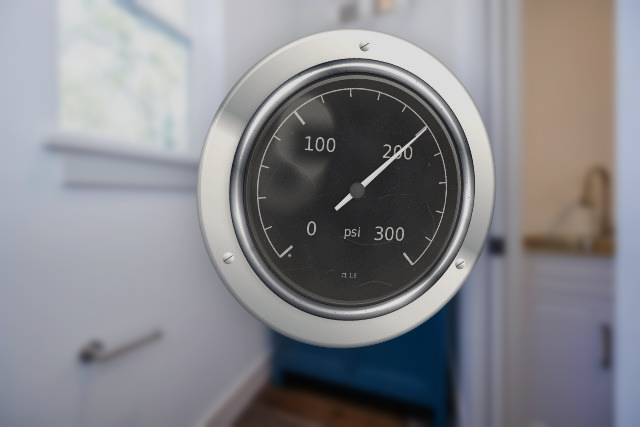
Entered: 200 psi
